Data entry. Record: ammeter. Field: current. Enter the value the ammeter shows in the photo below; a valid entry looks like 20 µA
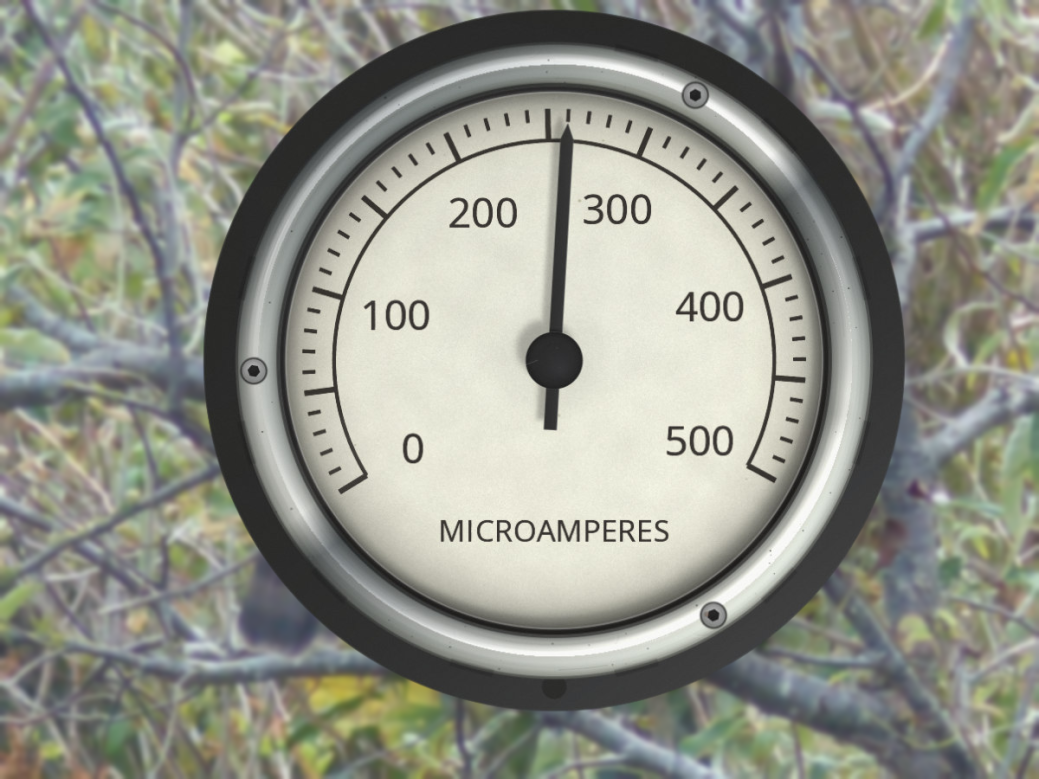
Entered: 260 µA
